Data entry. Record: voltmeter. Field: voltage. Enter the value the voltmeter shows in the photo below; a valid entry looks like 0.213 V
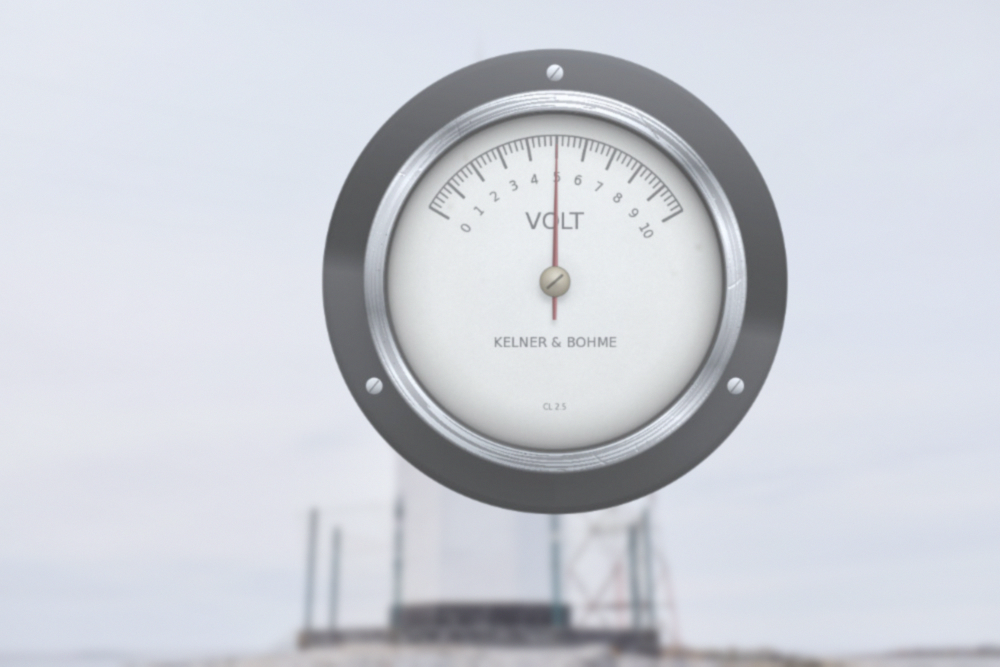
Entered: 5 V
